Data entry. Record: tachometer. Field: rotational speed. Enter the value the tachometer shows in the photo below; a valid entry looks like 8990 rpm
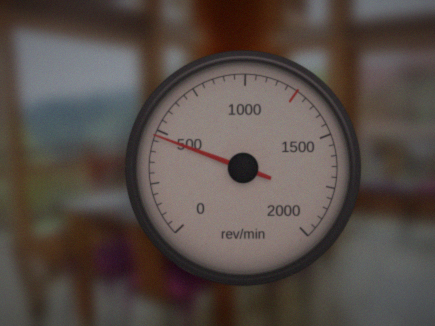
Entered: 475 rpm
